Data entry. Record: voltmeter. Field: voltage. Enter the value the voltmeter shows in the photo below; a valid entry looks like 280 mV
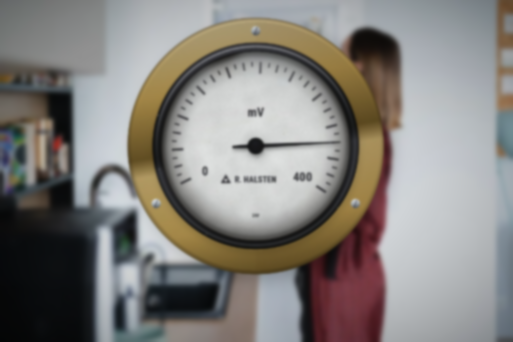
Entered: 340 mV
